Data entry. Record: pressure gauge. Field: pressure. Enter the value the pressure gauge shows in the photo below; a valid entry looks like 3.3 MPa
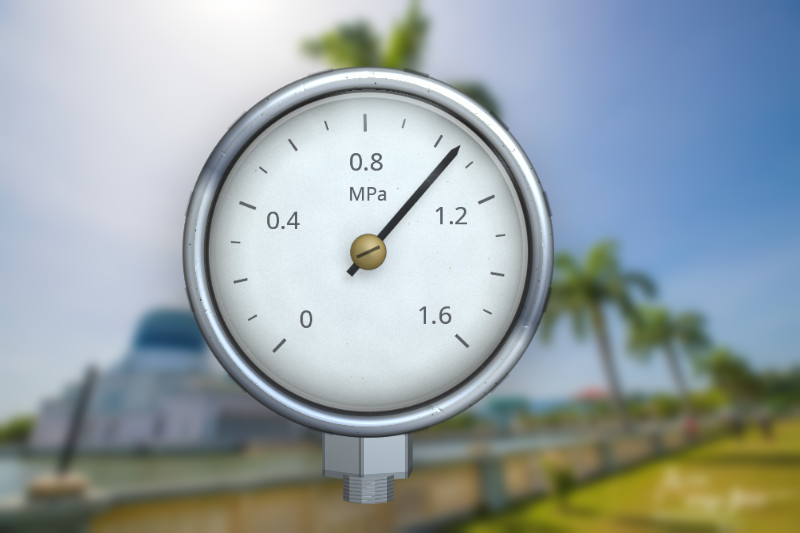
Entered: 1.05 MPa
